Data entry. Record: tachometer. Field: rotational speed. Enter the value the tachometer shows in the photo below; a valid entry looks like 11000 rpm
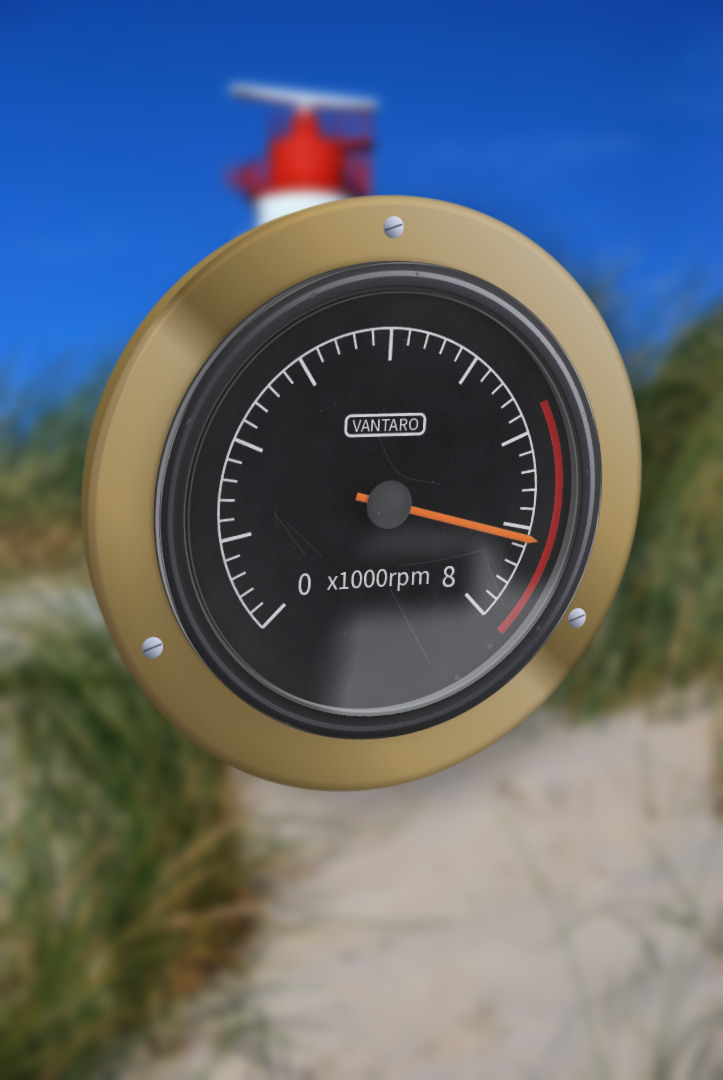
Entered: 7100 rpm
